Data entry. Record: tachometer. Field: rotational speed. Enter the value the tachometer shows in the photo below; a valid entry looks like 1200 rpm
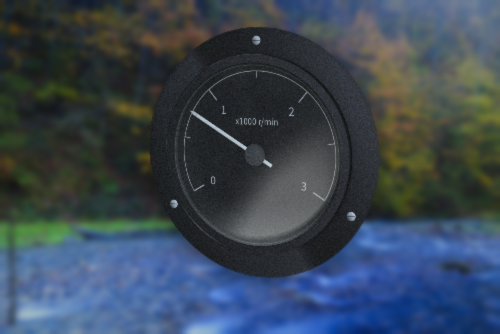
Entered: 750 rpm
